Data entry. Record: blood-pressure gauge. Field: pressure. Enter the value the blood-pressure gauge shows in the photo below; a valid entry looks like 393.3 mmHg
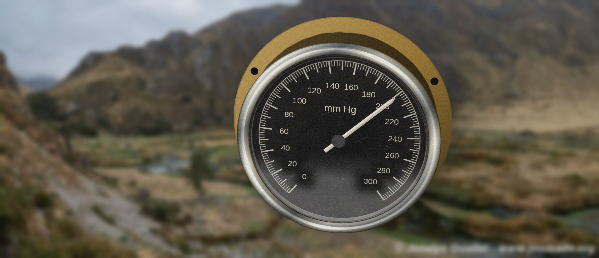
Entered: 200 mmHg
